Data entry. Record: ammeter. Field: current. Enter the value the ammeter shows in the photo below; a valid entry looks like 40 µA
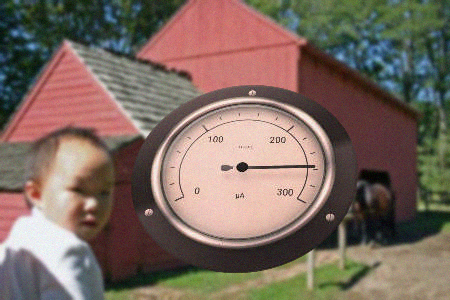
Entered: 260 µA
